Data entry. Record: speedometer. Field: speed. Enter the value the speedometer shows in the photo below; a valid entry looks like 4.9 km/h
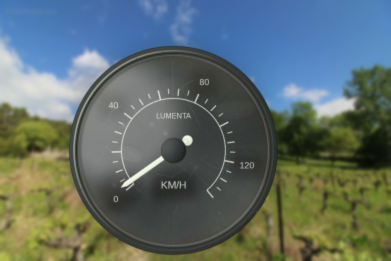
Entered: 2.5 km/h
